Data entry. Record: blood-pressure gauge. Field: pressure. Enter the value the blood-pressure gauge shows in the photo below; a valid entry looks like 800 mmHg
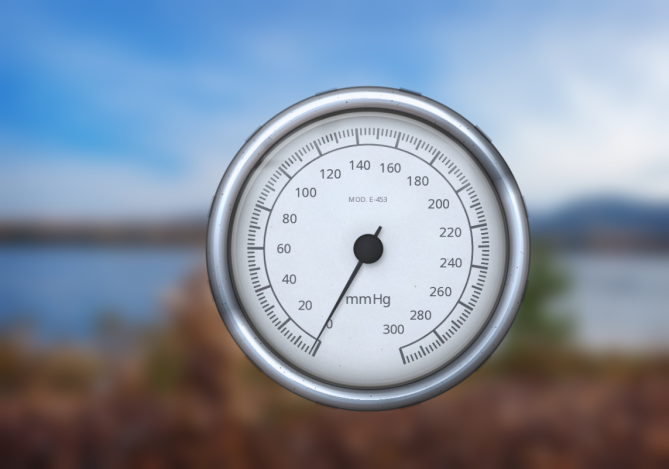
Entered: 2 mmHg
